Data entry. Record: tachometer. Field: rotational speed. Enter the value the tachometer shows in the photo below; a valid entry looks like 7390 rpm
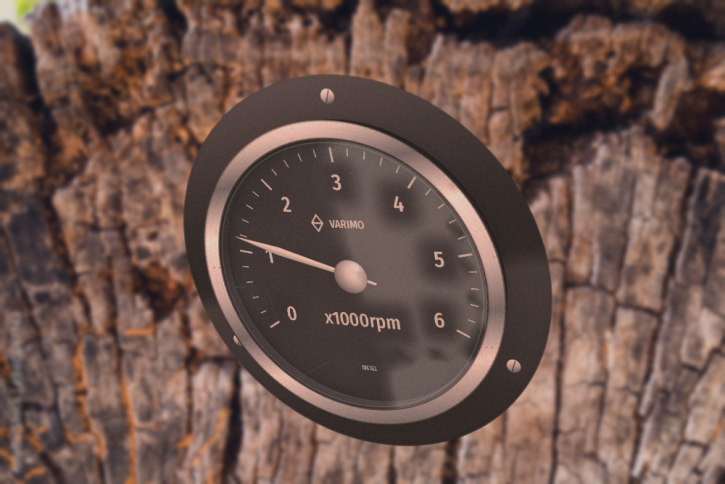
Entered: 1200 rpm
